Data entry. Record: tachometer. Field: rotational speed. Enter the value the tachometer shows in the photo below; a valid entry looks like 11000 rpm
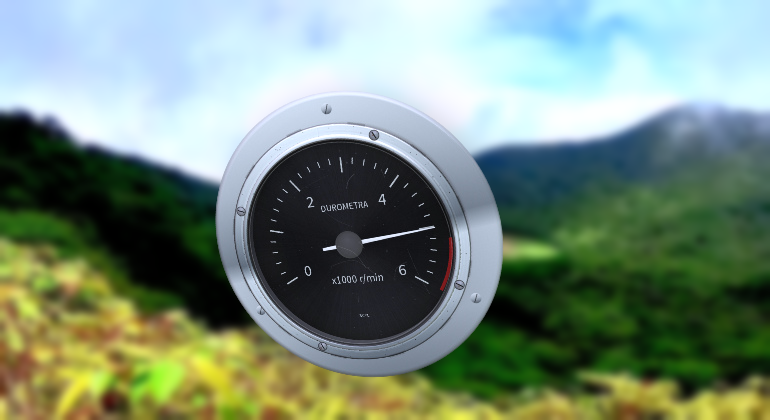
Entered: 5000 rpm
